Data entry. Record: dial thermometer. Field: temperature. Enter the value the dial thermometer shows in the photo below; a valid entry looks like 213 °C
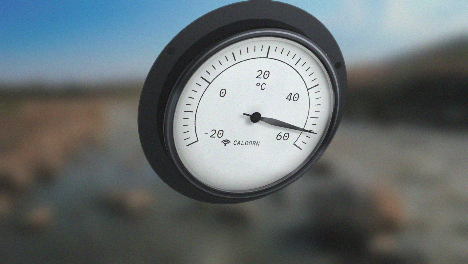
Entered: 54 °C
